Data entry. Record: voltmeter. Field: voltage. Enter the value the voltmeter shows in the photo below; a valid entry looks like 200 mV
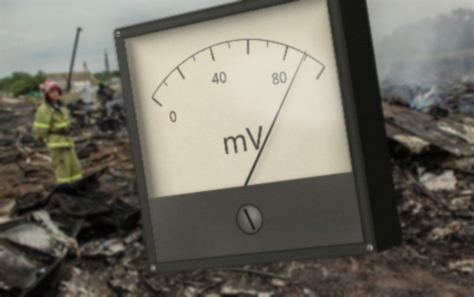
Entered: 90 mV
